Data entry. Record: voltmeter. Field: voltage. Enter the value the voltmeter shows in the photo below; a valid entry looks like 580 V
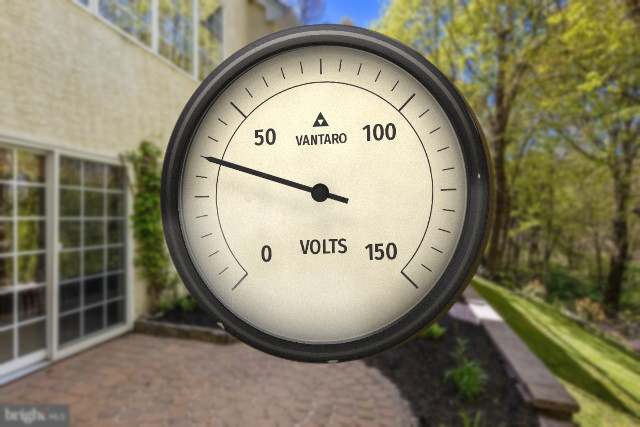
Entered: 35 V
